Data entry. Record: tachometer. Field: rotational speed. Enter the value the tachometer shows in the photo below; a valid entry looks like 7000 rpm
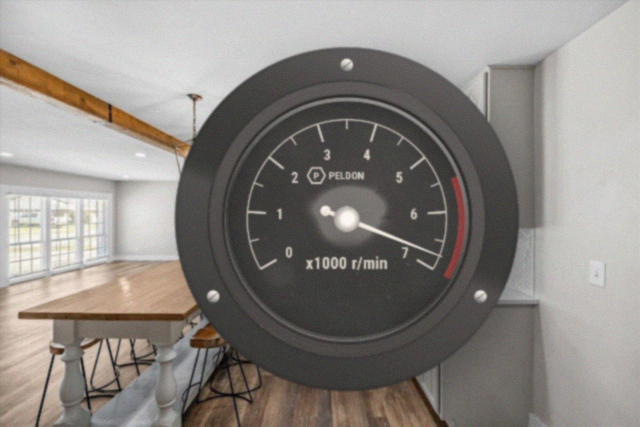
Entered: 6750 rpm
